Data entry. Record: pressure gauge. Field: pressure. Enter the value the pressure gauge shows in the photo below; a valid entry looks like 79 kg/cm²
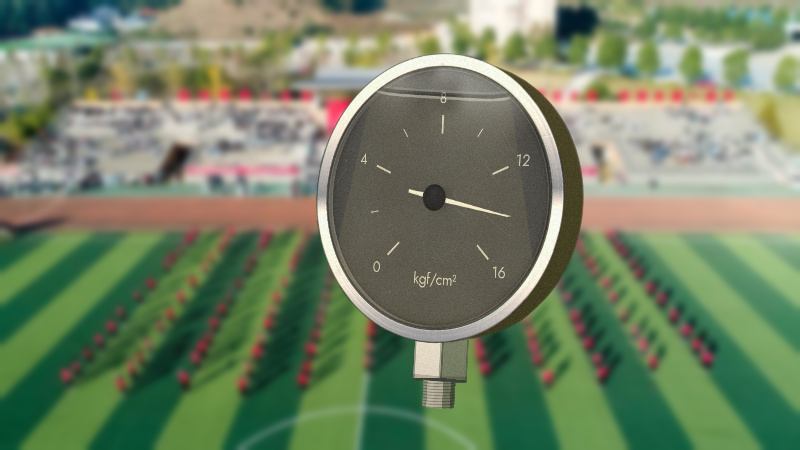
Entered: 14 kg/cm²
